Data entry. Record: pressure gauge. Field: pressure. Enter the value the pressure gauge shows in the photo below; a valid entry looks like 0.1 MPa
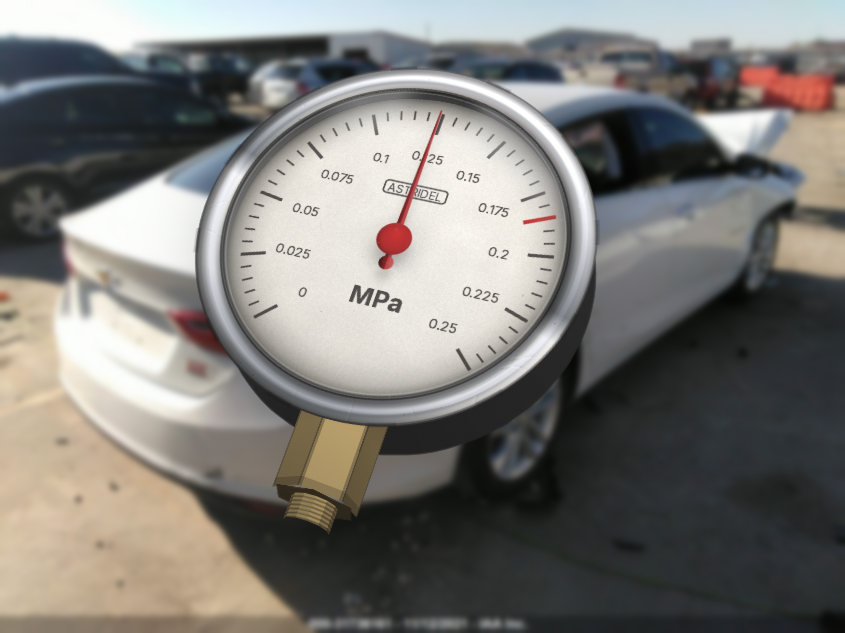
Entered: 0.125 MPa
